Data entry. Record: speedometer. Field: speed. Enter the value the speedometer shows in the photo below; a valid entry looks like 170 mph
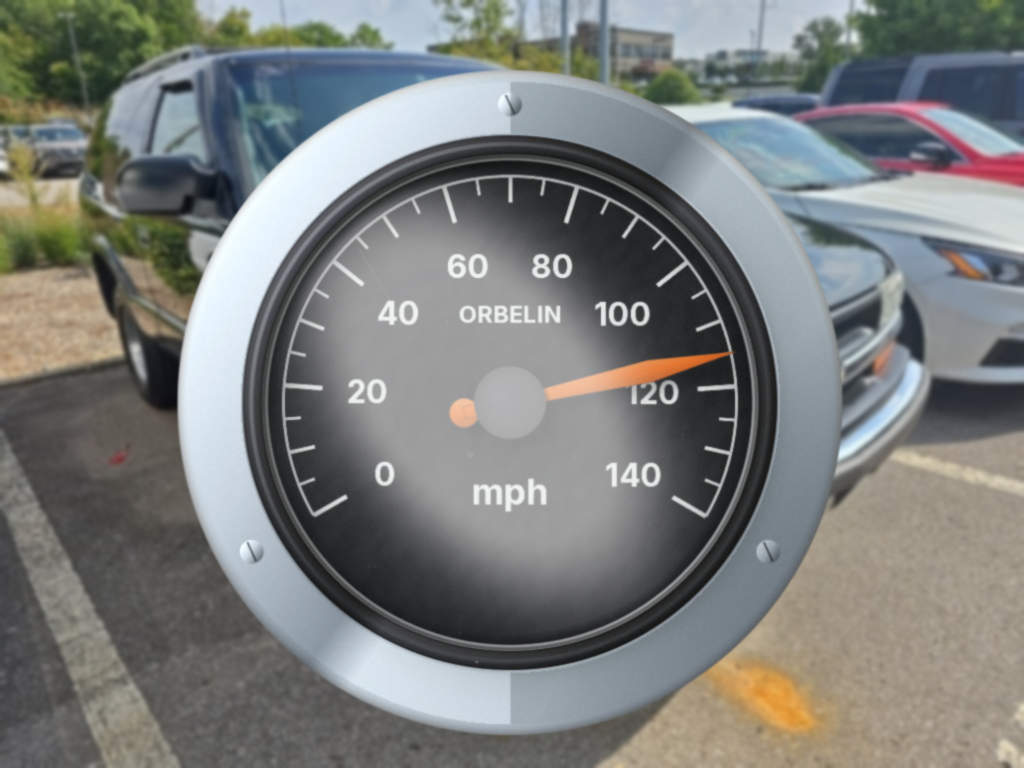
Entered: 115 mph
